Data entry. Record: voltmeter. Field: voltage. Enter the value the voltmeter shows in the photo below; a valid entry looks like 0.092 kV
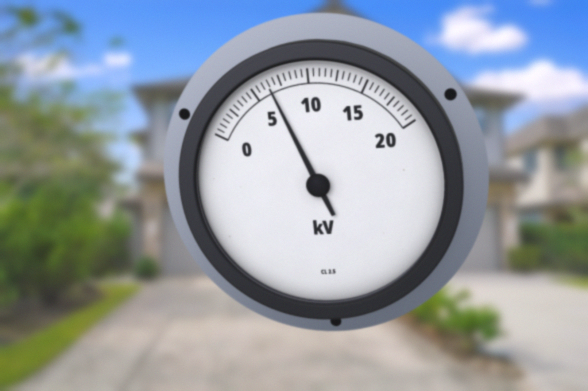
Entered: 6.5 kV
